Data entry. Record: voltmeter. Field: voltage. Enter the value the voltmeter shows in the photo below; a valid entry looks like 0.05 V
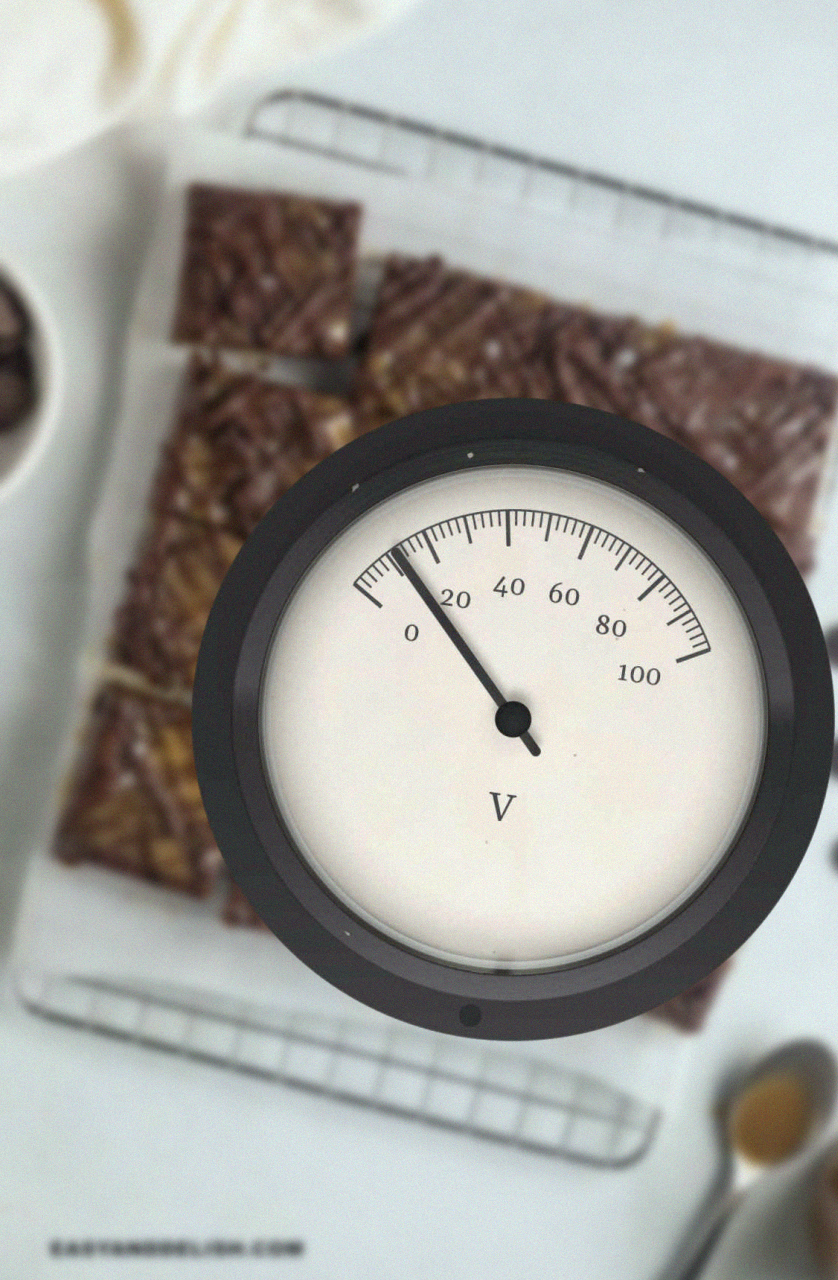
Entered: 12 V
